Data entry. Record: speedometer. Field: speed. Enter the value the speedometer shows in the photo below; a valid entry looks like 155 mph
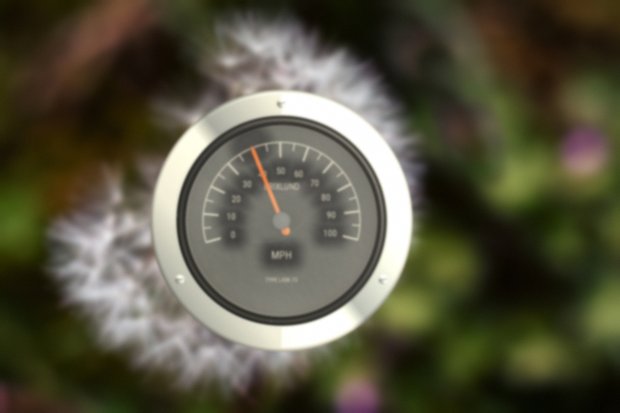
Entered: 40 mph
